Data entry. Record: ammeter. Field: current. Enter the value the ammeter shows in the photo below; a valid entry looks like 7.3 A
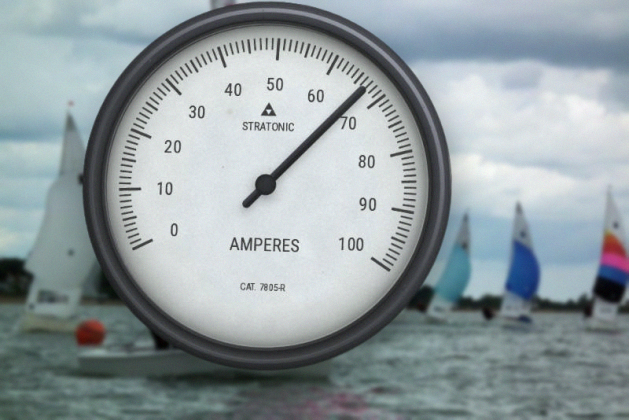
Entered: 67 A
